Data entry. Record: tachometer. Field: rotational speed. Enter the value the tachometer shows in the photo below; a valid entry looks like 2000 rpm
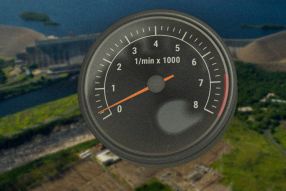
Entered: 200 rpm
